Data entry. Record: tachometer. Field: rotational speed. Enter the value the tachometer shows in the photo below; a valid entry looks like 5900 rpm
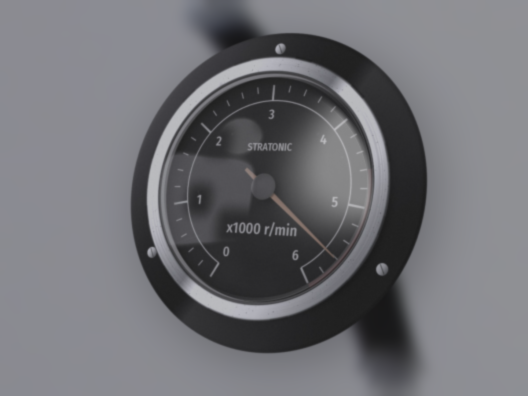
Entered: 5600 rpm
